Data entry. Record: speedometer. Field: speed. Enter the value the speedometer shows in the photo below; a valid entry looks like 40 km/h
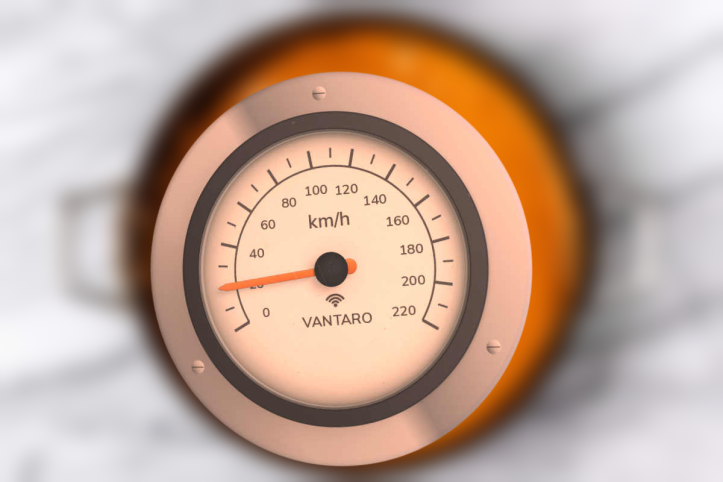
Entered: 20 km/h
